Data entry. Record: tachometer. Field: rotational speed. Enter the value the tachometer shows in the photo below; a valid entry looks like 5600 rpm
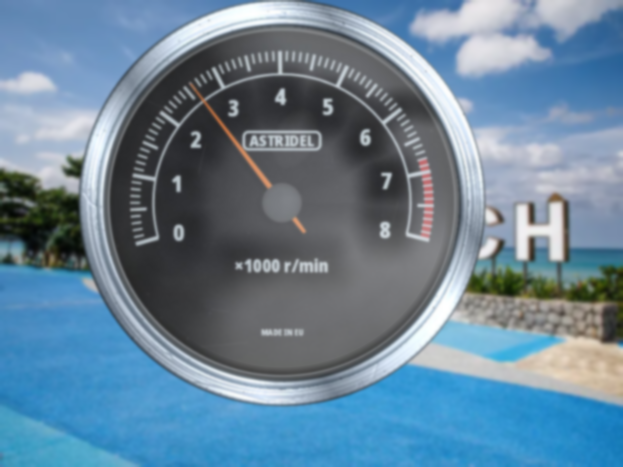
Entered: 2600 rpm
